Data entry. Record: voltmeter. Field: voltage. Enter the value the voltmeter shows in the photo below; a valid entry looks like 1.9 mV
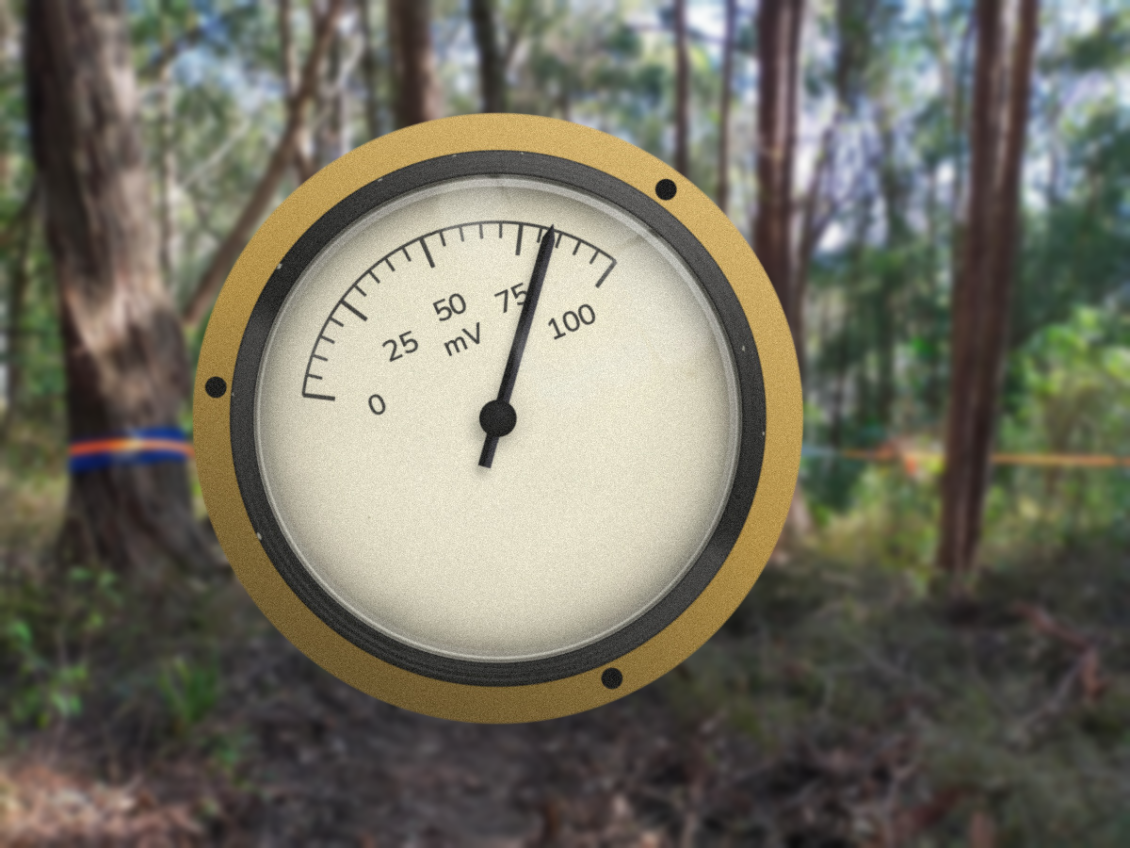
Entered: 82.5 mV
